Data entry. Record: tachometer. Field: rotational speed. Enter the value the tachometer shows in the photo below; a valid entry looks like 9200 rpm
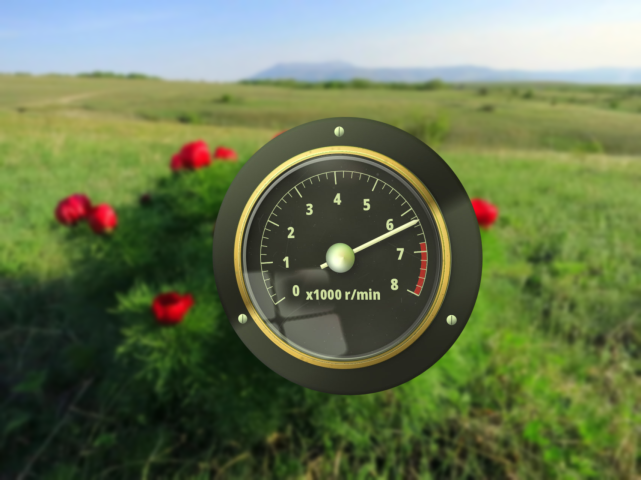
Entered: 6300 rpm
